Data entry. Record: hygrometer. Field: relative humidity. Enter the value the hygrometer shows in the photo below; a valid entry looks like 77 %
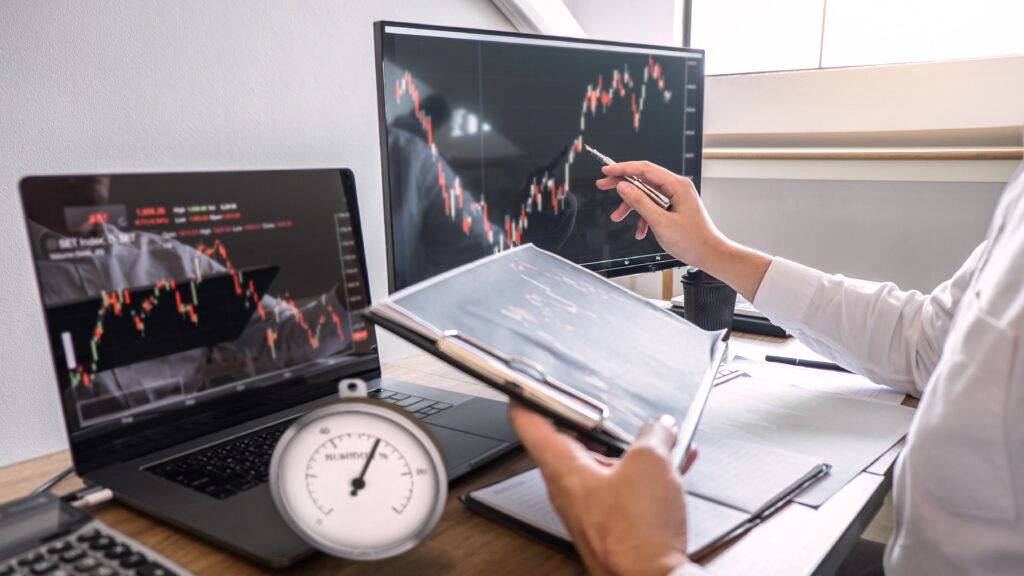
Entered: 60 %
